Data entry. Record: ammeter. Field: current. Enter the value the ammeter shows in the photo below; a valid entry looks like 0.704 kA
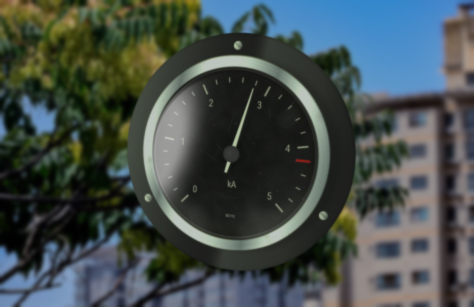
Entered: 2.8 kA
